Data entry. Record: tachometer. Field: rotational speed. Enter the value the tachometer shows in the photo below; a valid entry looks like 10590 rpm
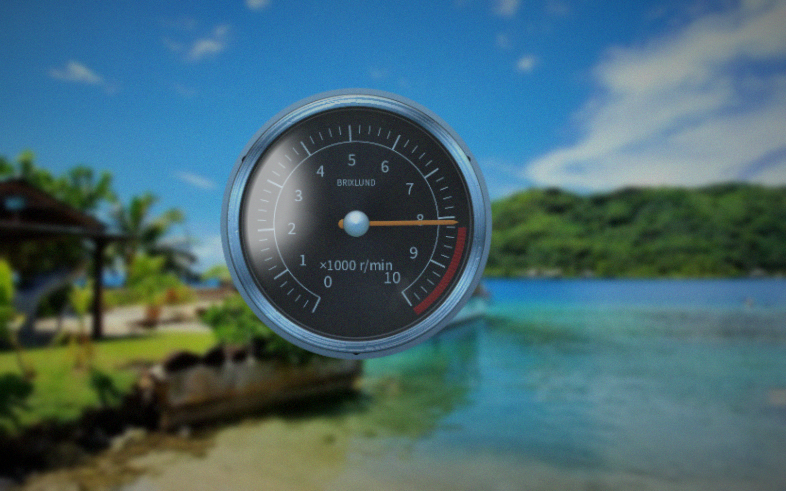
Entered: 8100 rpm
